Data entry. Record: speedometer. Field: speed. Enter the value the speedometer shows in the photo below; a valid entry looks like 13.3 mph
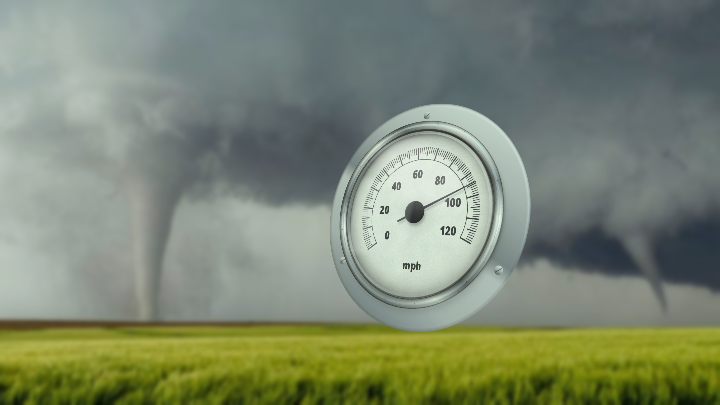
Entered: 95 mph
